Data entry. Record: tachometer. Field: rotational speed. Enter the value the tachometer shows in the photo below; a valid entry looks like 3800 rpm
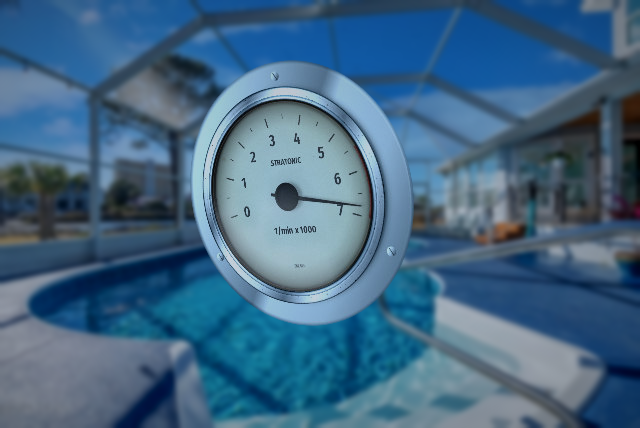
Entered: 6750 rpm
